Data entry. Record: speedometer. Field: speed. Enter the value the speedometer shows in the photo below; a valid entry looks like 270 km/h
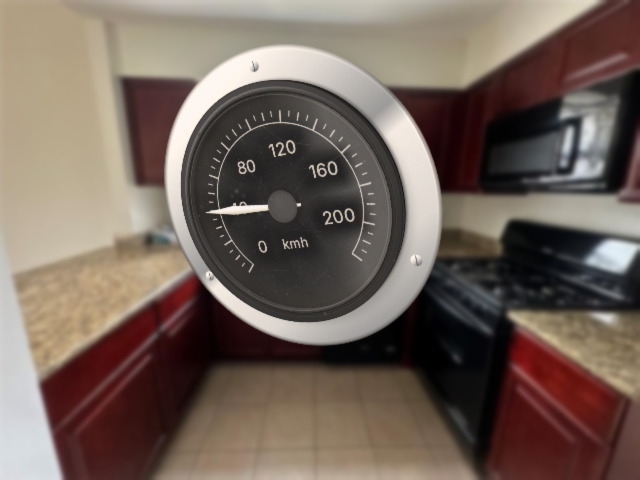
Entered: 40 km/h
